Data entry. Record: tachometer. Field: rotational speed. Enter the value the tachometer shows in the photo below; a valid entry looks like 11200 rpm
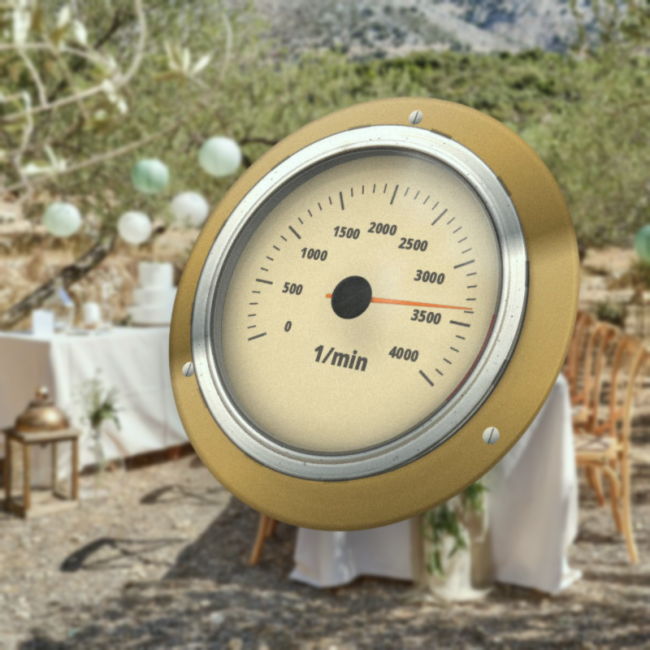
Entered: 3400 rpm
